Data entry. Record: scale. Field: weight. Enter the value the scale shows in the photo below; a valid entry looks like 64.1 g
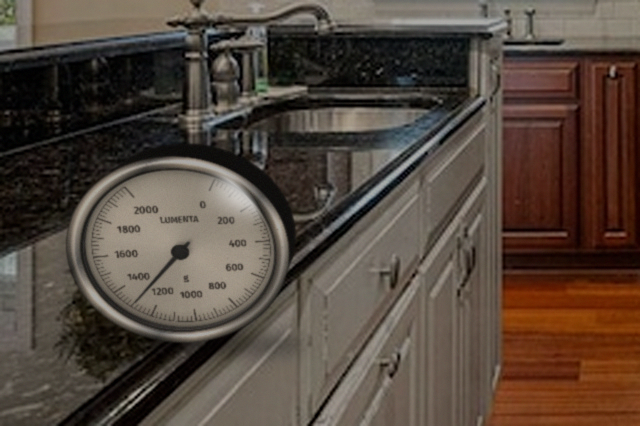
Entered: 1300 g
